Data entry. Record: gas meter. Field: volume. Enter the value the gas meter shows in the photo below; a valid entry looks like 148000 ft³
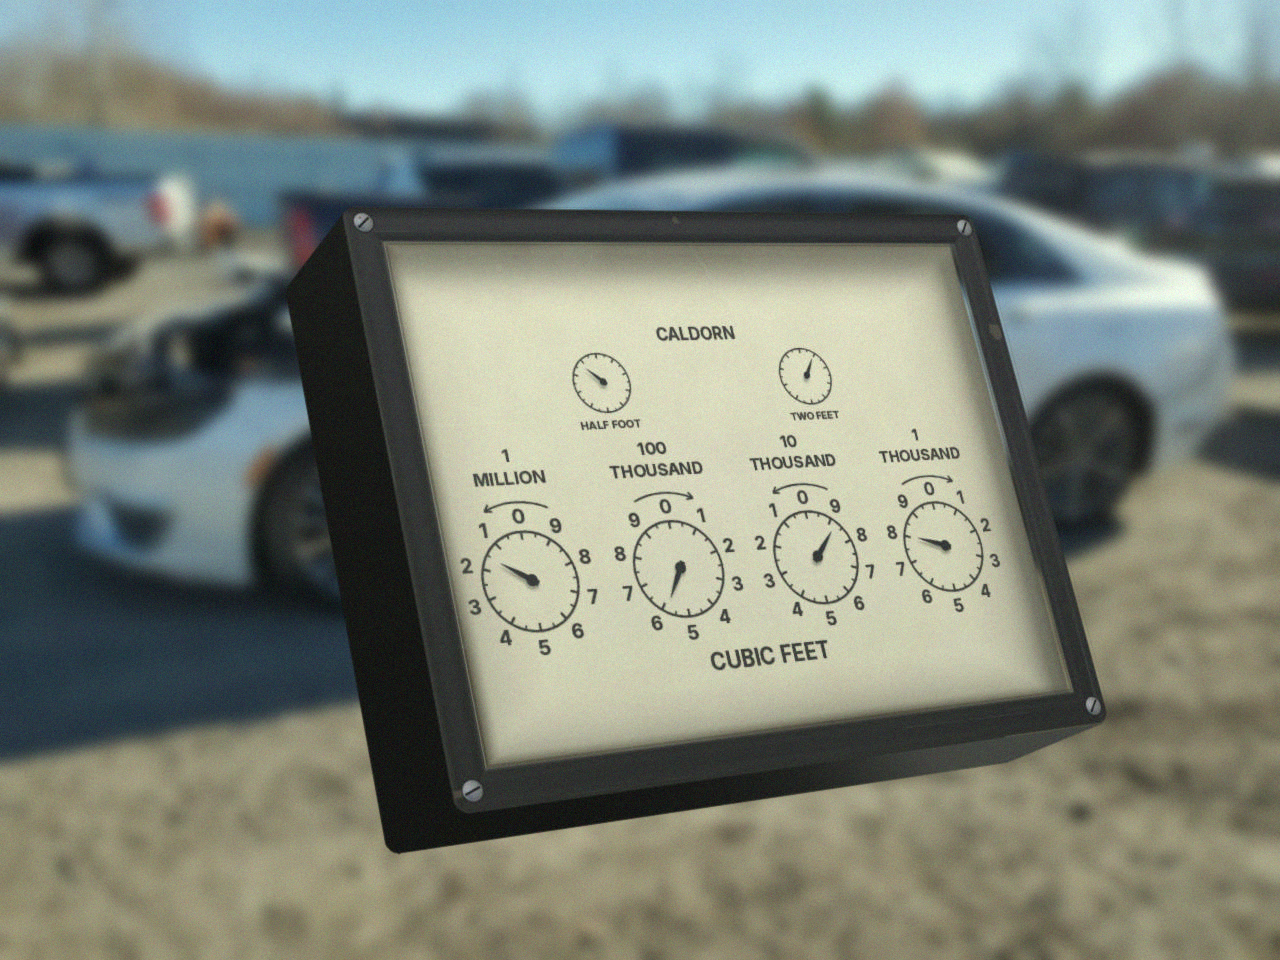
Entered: 158800 ft³
